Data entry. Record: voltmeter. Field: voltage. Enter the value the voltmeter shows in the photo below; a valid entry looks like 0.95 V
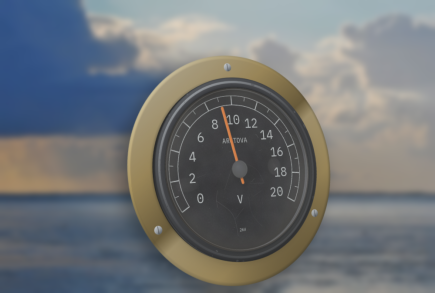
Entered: 9 V
